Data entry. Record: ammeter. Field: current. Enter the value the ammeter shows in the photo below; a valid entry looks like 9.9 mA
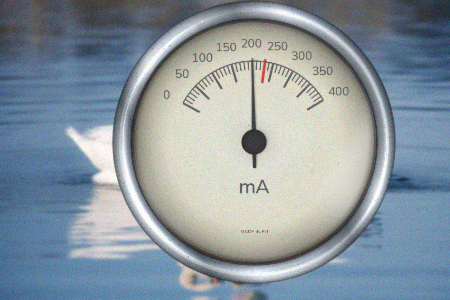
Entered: 200 mA
